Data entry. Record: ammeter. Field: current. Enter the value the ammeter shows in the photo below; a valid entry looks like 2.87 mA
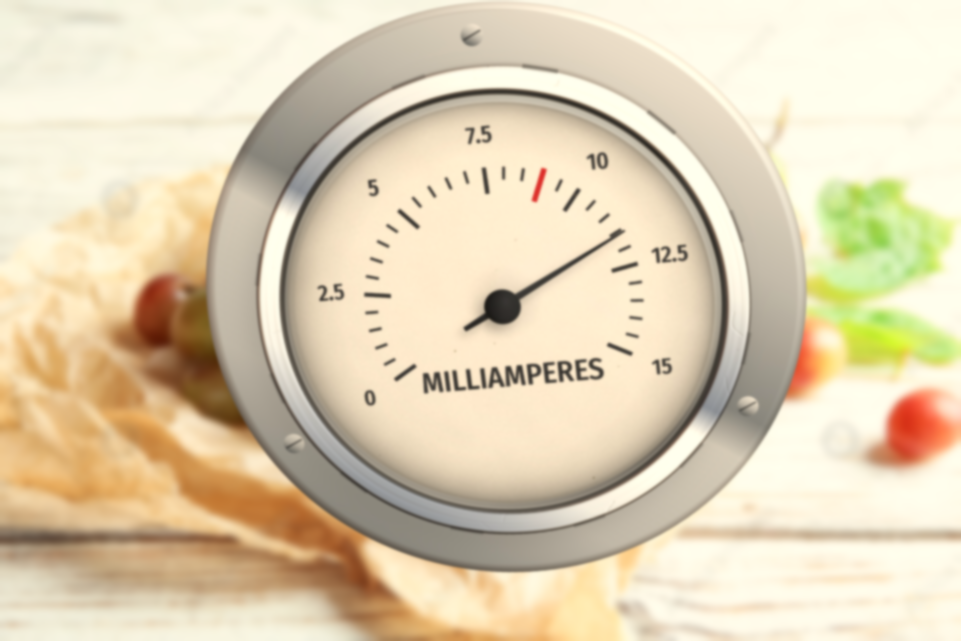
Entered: 11.5 mA
